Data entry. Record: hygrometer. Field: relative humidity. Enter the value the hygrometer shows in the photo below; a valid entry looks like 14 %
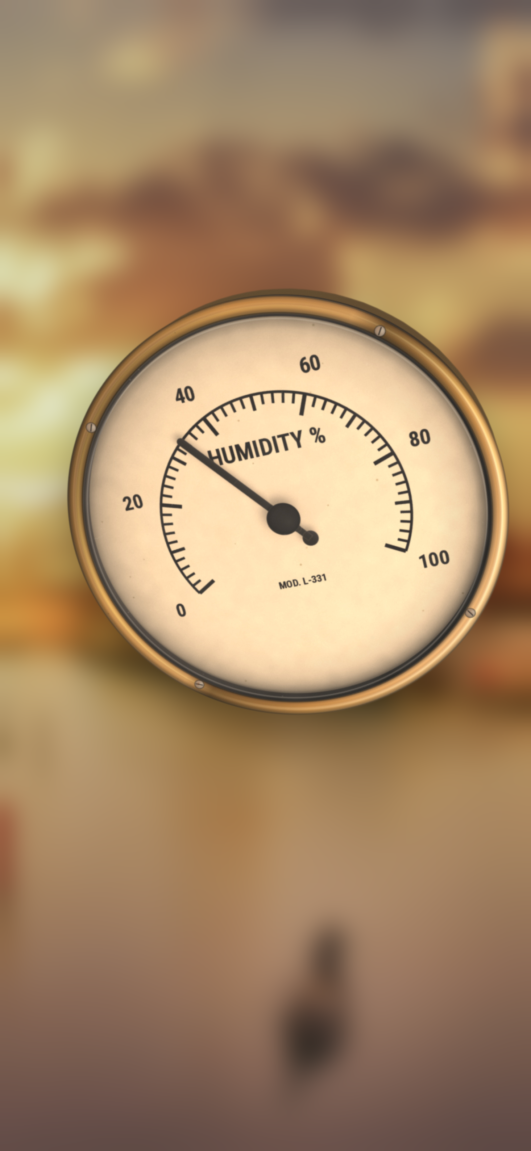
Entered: 34 %
